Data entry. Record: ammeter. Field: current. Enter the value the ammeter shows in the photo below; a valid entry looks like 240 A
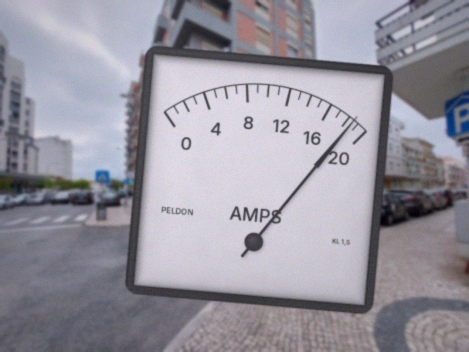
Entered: 18.5 A
